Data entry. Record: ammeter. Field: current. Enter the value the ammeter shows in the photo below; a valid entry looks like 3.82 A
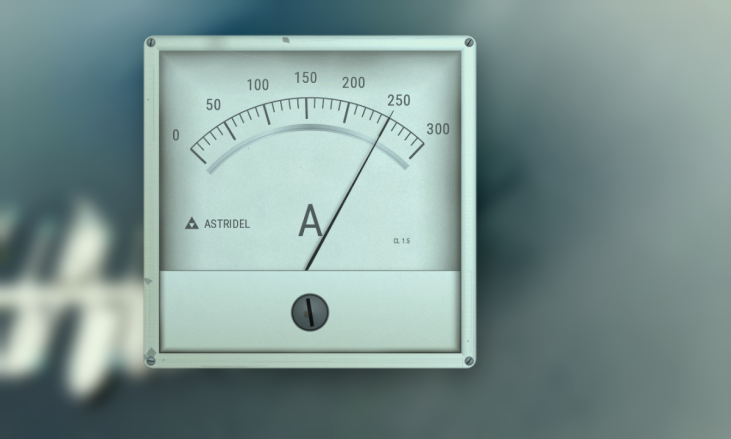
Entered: 250 A
